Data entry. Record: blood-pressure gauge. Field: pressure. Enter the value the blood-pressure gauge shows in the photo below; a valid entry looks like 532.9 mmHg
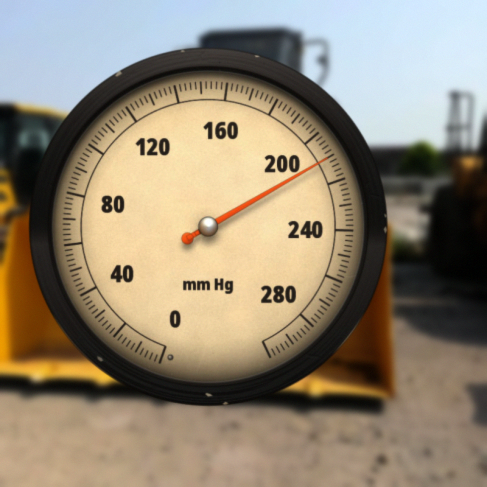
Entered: 210 mmHg
